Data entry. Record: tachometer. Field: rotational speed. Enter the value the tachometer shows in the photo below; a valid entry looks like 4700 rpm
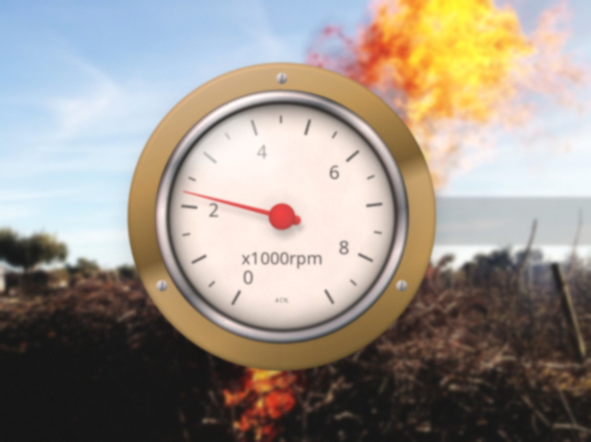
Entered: 2250 rpm
